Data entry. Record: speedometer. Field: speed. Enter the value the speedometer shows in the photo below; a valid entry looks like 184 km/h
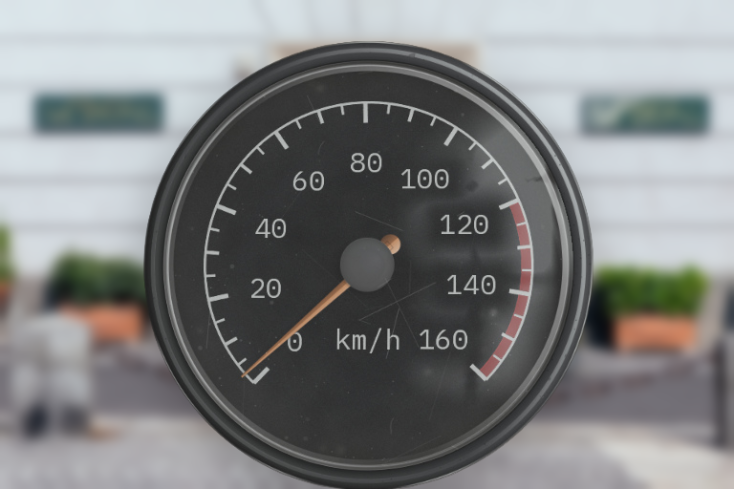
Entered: 2.5 km/h
